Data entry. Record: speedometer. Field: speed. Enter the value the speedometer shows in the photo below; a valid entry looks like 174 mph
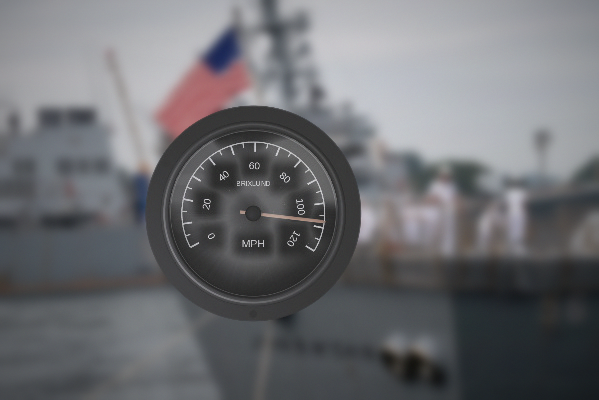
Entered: 107.5 mph
